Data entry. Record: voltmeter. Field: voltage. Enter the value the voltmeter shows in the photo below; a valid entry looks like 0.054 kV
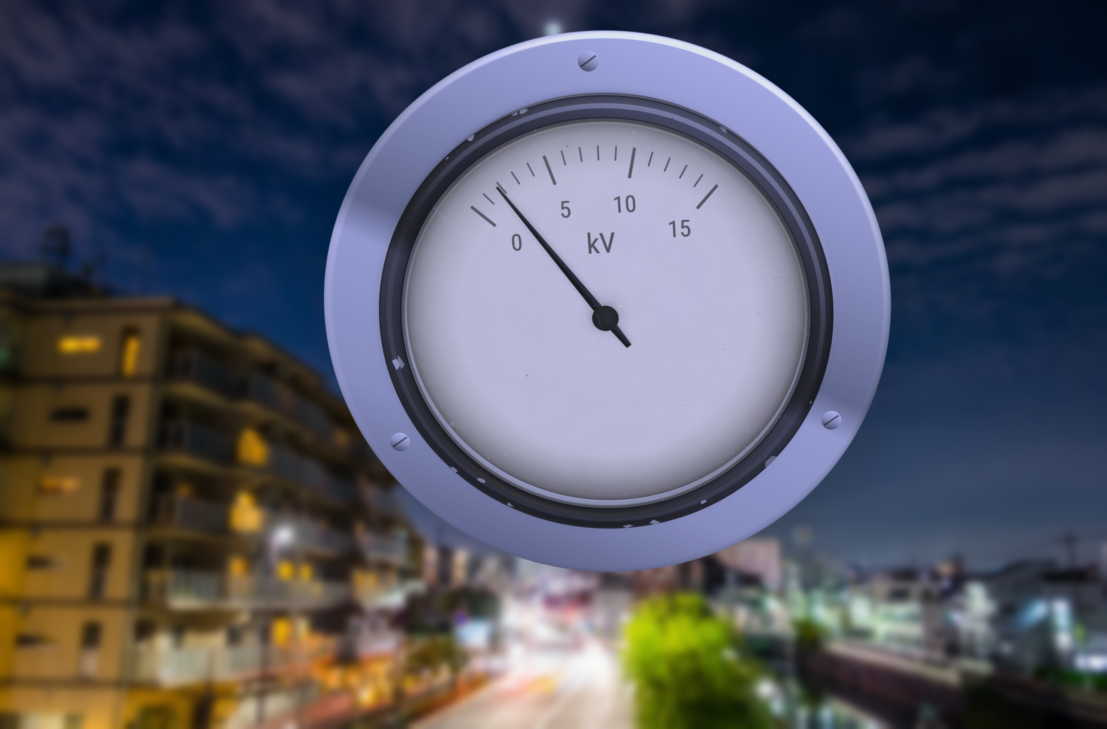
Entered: 2 kV
